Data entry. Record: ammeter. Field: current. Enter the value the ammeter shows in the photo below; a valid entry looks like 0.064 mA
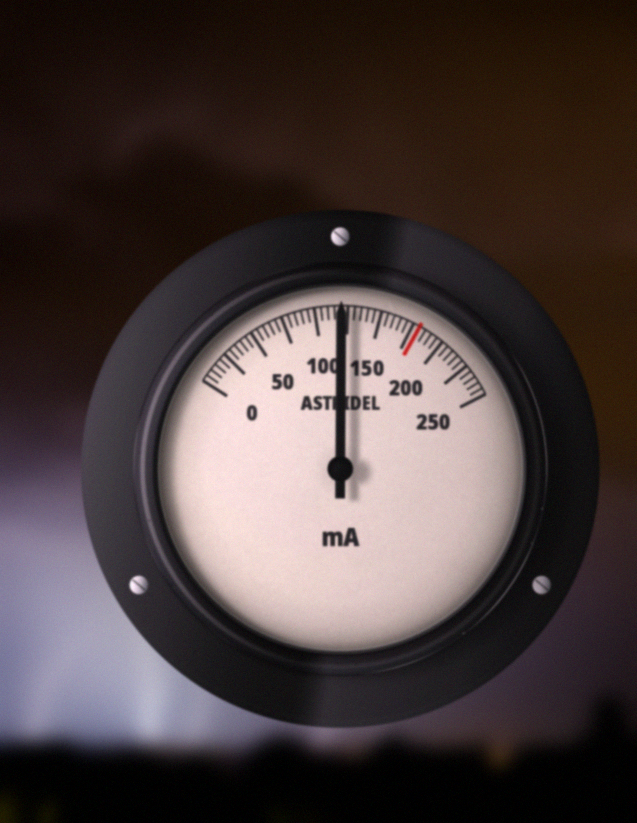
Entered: 120 mA
